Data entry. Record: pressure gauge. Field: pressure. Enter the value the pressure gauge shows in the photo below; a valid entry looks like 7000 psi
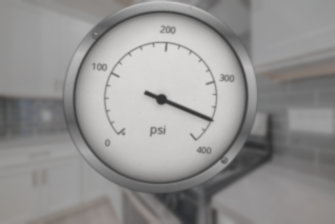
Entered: 360 psi
